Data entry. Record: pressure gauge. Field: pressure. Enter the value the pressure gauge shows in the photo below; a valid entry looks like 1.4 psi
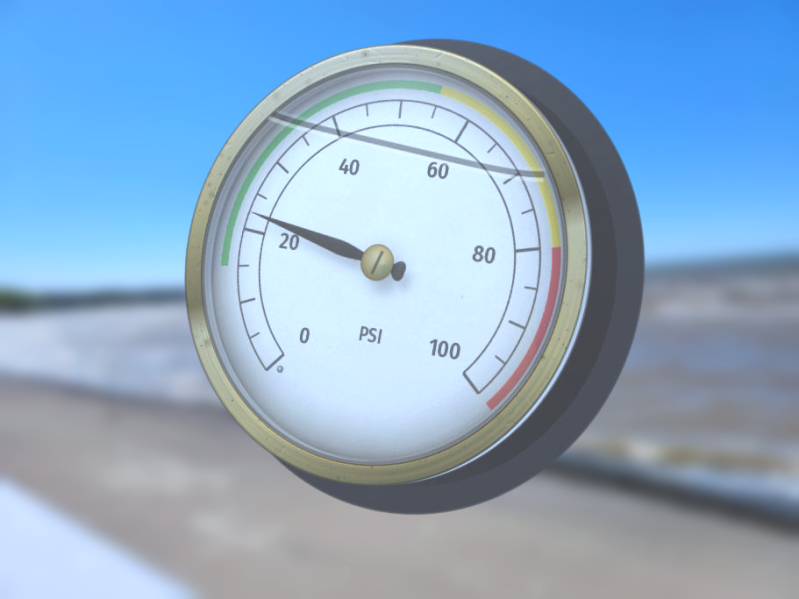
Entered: 22.5 psi
